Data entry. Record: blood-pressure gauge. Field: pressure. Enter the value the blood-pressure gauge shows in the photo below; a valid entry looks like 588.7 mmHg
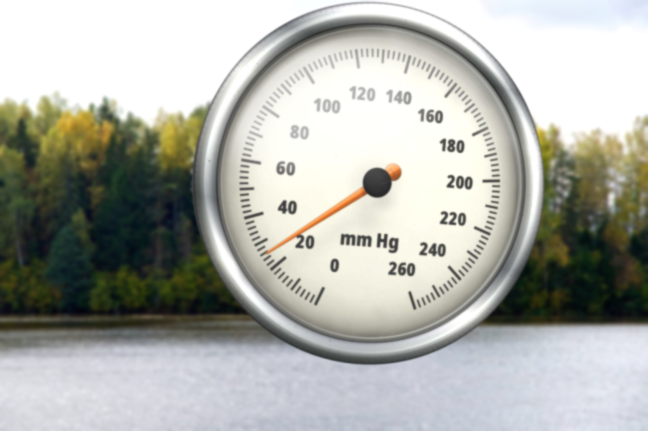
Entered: 26 mmHg
